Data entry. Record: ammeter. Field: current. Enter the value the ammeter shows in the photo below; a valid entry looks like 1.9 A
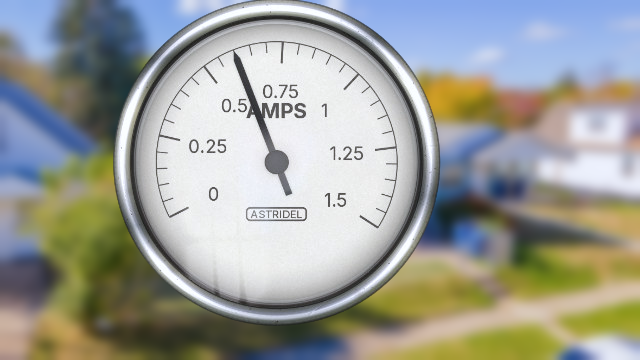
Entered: 0.6 A
